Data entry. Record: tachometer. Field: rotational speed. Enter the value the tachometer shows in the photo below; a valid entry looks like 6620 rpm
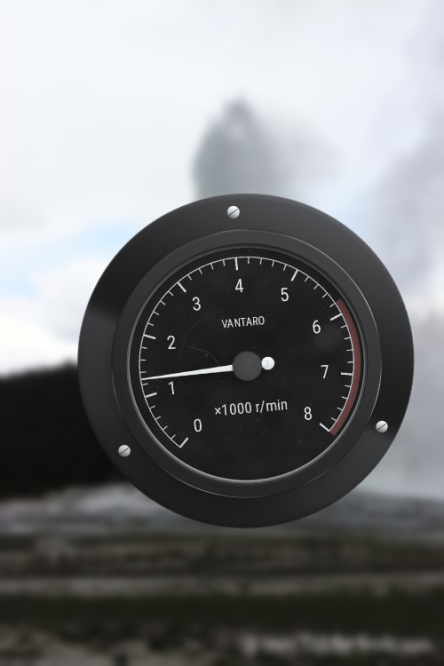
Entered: 1300 rpm
